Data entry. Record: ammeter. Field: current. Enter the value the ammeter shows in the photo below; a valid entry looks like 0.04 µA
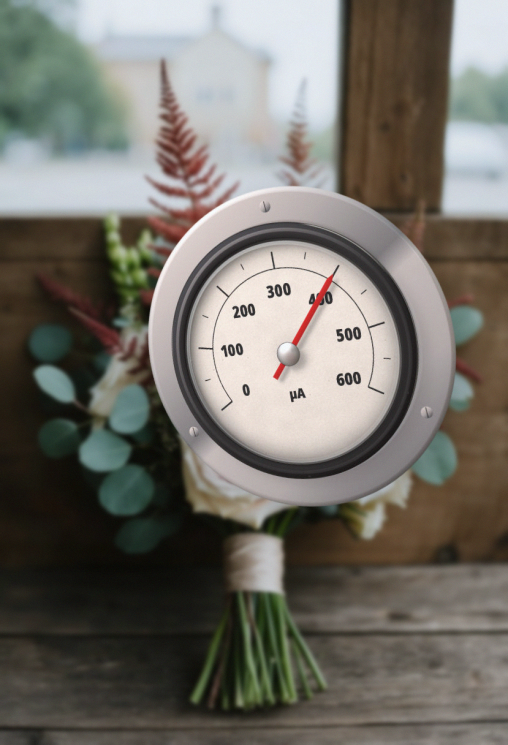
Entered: 400 µA
